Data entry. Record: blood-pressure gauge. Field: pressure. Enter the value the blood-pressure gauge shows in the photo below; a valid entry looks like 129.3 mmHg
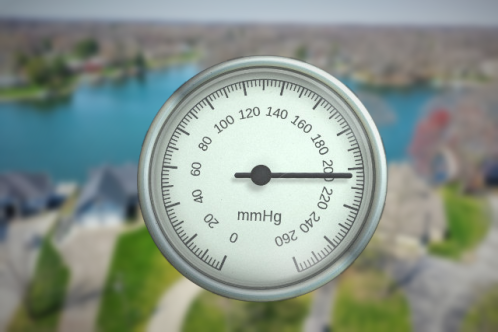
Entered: 204 mmHg
